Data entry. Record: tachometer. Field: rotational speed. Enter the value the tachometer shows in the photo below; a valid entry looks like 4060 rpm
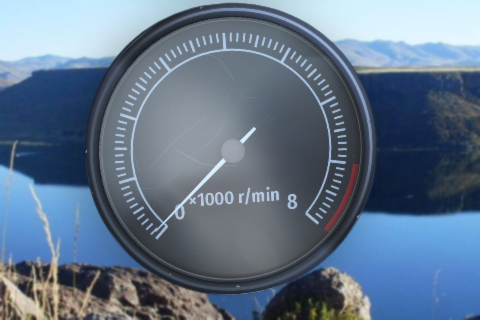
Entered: 100 rpm
